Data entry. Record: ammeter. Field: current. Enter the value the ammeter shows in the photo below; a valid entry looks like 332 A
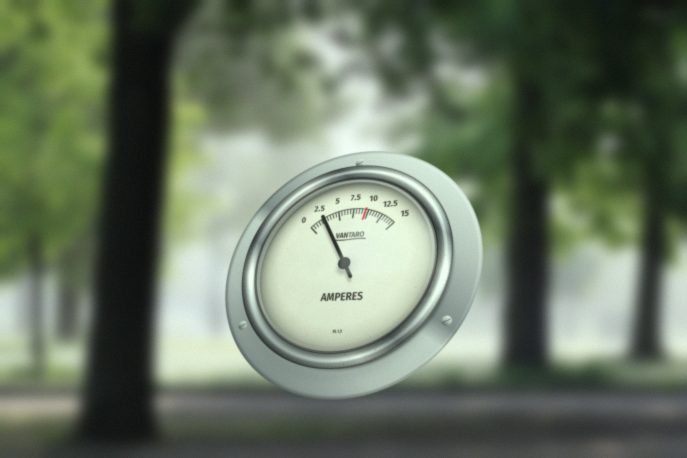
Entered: 2.5 A
